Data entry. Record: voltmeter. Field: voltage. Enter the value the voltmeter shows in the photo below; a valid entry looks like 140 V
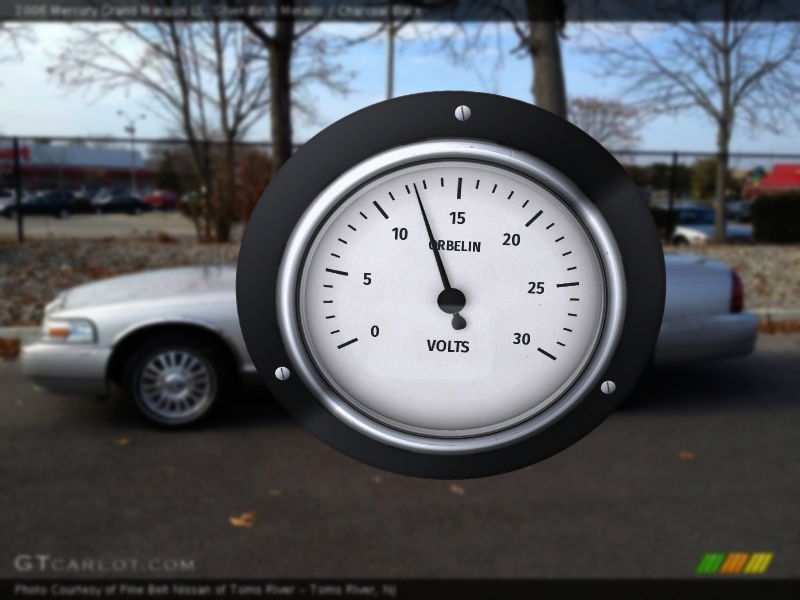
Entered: 12.5 V
